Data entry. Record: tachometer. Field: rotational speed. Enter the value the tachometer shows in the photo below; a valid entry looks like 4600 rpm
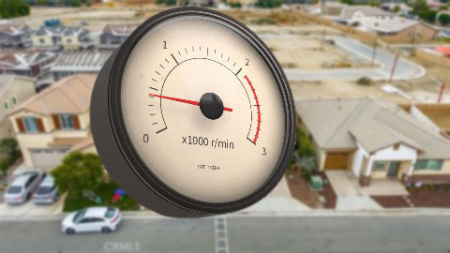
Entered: 400 rpm
